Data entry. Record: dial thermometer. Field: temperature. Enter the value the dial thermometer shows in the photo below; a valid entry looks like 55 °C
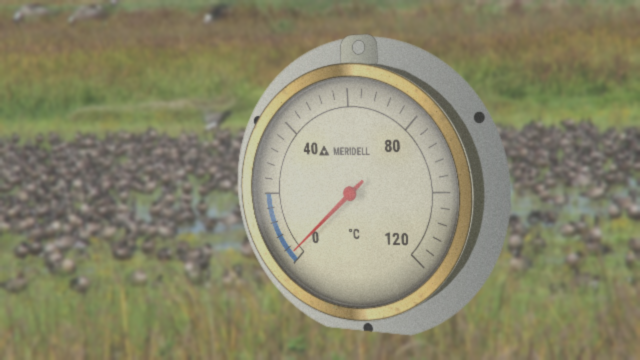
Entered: 2 °C
